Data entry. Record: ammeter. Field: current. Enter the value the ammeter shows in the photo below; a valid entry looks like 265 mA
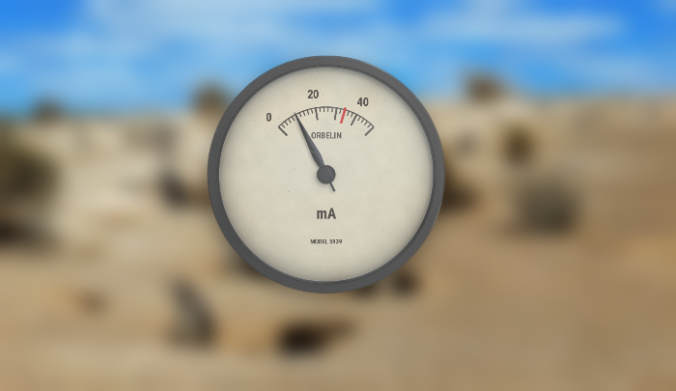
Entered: 10 mA
